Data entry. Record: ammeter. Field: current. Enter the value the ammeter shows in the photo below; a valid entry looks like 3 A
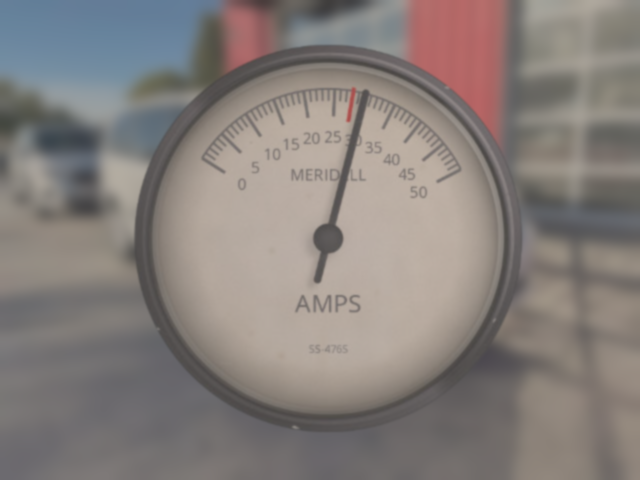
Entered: 30 A
